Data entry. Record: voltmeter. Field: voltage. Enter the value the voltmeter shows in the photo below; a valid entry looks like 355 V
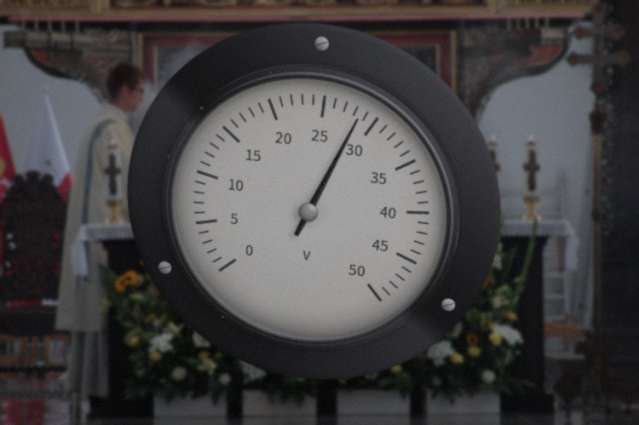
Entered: 28.5 V
